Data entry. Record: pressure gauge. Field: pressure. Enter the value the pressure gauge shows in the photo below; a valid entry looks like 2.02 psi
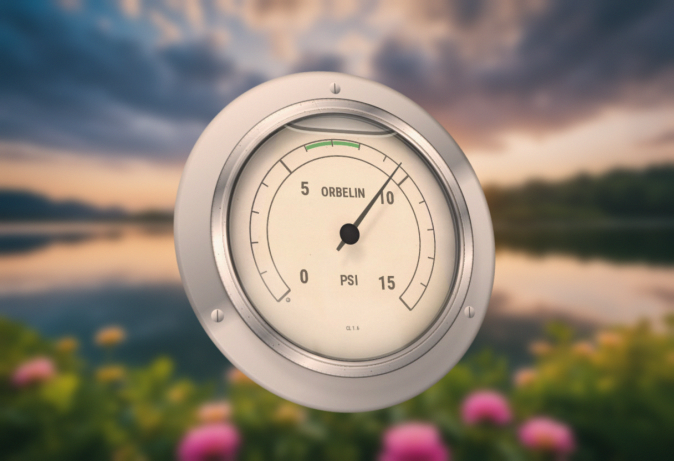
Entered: 9.5 psi
